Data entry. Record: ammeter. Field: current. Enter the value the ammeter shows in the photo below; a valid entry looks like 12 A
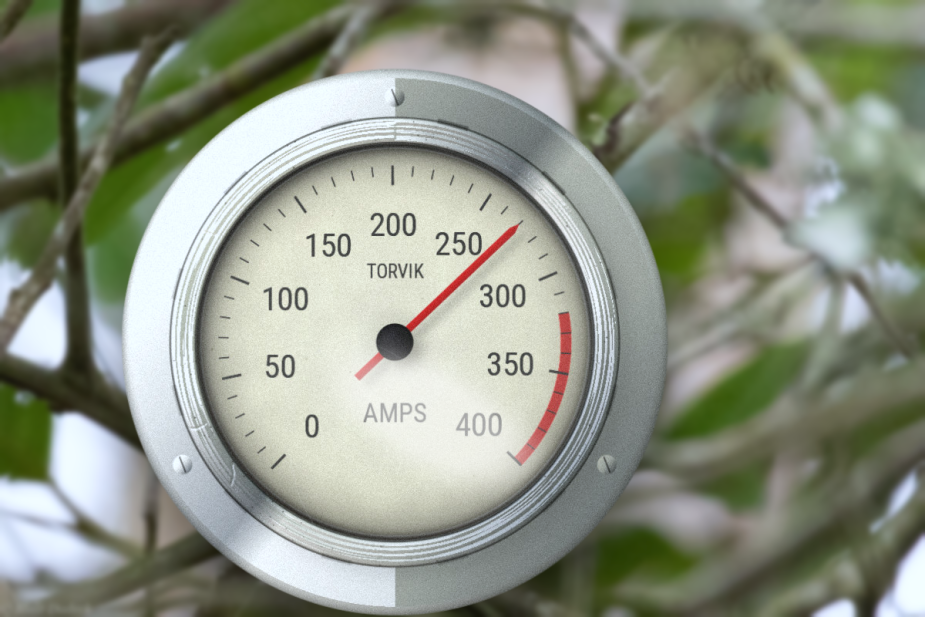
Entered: 270 A
